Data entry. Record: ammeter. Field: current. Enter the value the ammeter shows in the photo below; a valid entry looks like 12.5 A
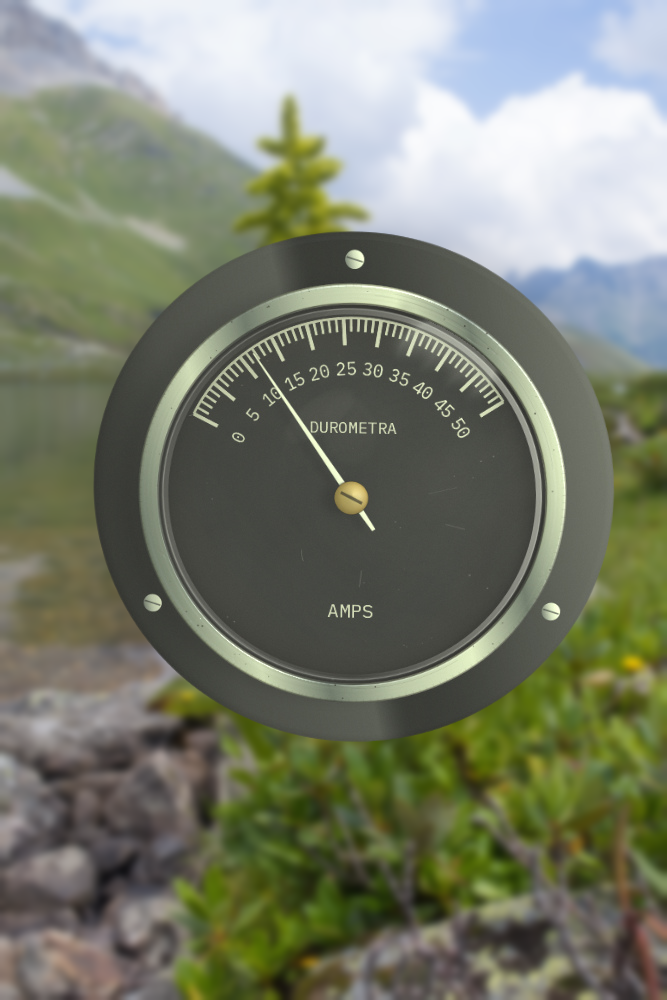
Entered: 12 A
